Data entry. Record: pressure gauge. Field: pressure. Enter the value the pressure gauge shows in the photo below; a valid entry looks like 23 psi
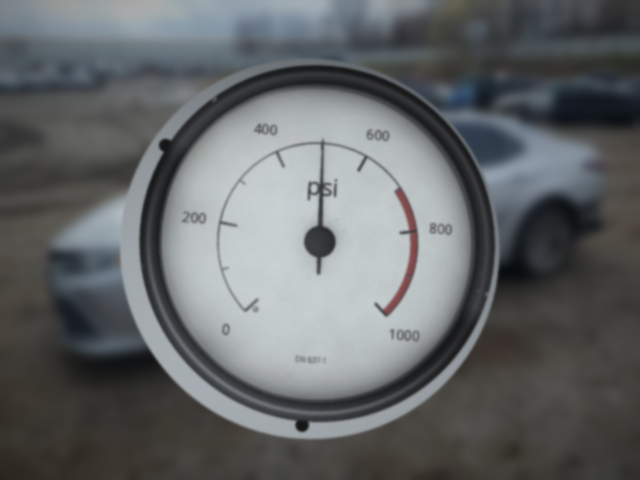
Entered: 500 psi
